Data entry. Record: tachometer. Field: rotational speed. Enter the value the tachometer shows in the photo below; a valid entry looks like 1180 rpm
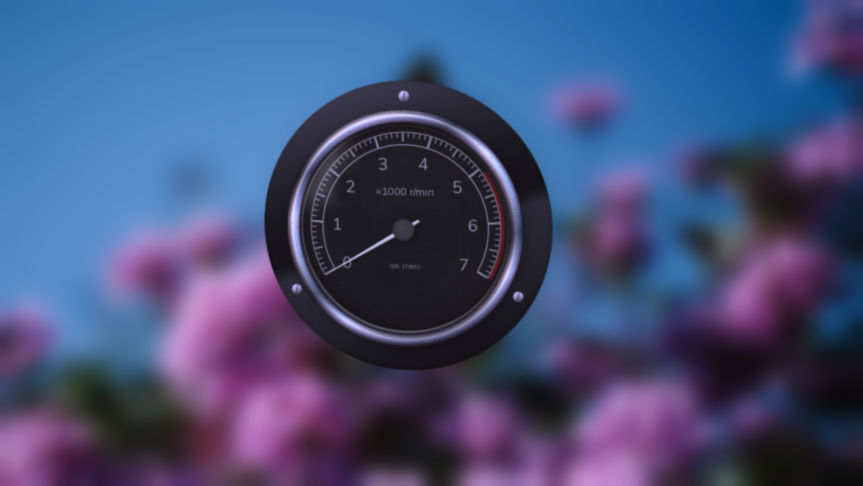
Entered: 0 rpm
